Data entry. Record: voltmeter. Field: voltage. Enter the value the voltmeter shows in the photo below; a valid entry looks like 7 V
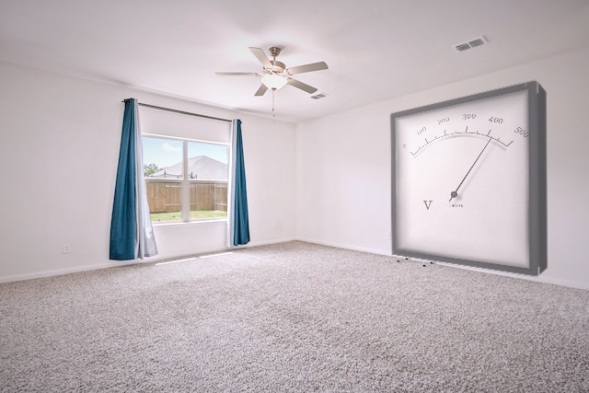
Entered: 425 V
